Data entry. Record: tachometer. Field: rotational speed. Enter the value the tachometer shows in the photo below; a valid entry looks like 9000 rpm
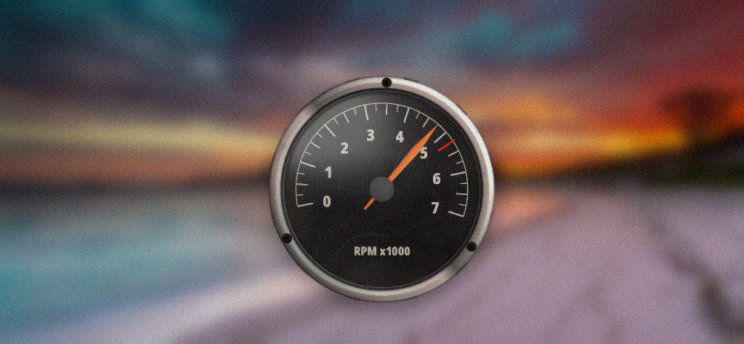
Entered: 4750 rpm
